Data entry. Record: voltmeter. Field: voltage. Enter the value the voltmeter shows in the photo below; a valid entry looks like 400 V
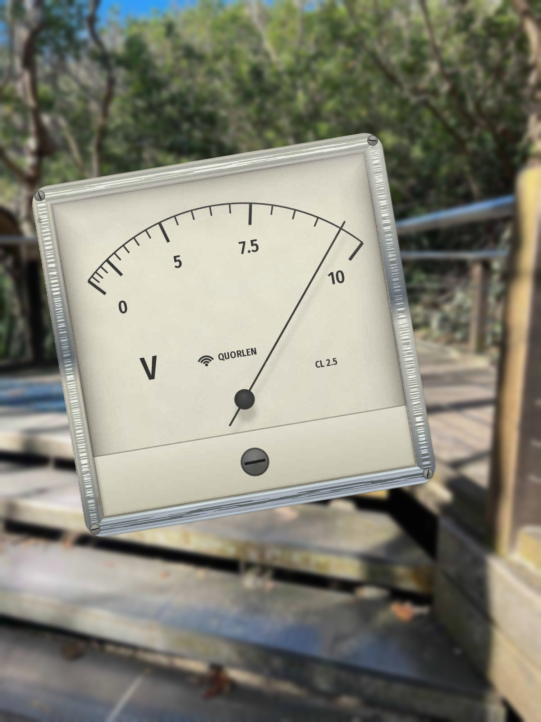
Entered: 9.5 V
